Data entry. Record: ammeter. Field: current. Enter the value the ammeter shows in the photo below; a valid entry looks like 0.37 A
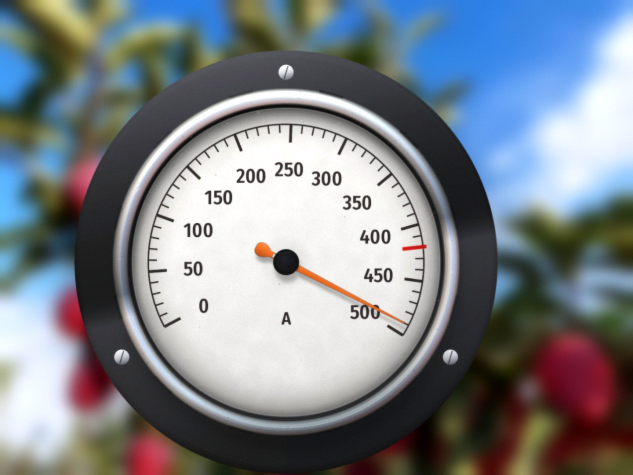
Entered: 490 A
